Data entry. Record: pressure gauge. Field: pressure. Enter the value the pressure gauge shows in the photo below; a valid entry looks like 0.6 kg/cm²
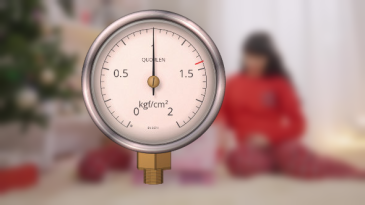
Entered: 1 kg/cm²
